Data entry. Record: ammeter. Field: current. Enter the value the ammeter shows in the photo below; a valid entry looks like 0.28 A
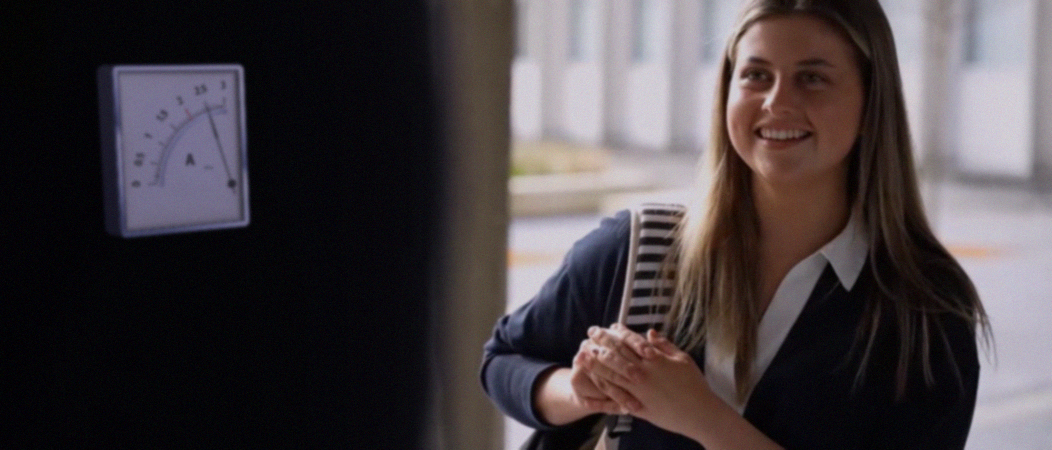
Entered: 2.5 A
